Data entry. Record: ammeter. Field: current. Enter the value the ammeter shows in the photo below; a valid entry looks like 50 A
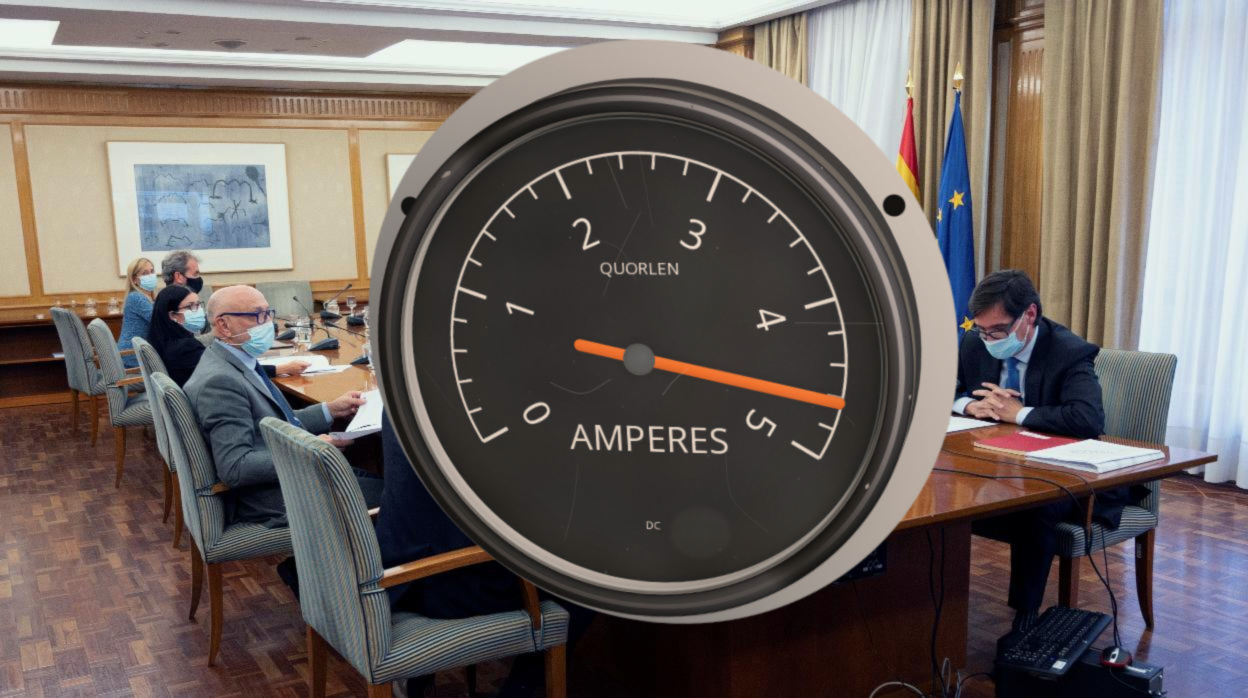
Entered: 4.6 A
